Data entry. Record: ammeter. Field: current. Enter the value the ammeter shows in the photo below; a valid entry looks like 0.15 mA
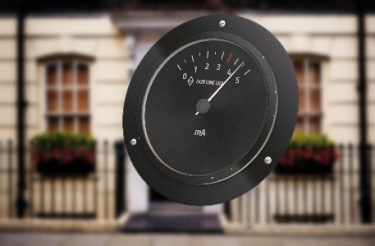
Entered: 4.5 mA
